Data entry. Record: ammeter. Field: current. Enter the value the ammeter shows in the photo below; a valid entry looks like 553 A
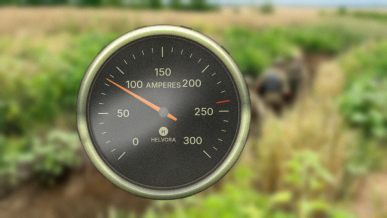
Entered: 85 A
